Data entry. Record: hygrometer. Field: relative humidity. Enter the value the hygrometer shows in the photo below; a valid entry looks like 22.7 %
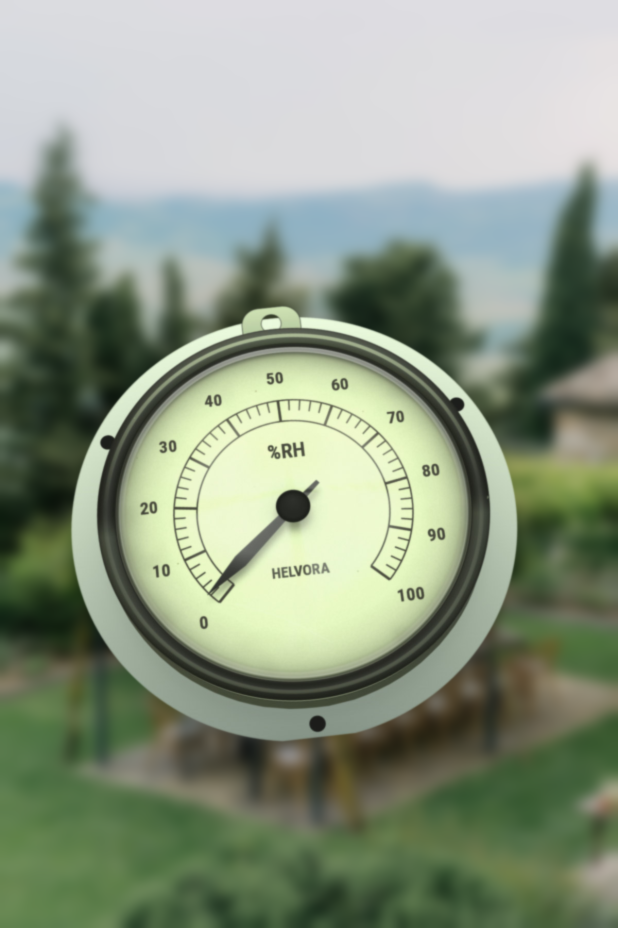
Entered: 2 %
